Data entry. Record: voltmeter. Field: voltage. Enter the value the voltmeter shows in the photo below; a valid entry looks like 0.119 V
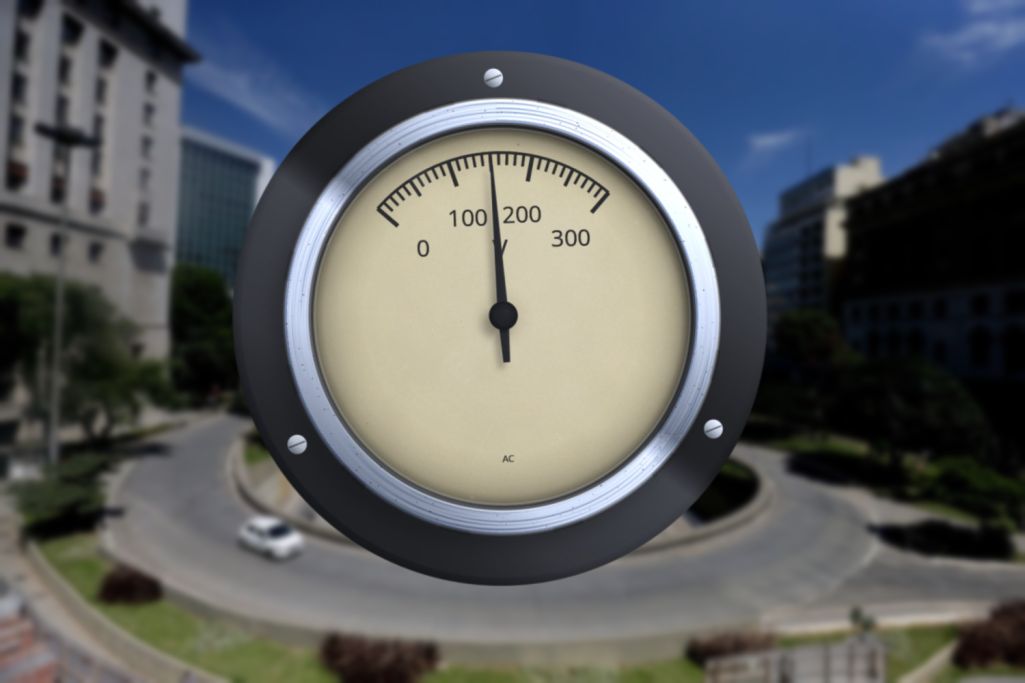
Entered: 150 V
